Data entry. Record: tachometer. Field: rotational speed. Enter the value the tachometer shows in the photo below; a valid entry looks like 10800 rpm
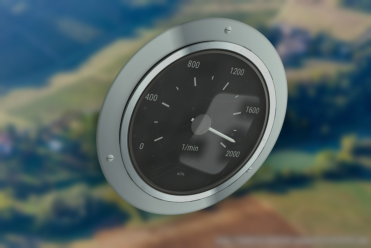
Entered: 1900 rpm
